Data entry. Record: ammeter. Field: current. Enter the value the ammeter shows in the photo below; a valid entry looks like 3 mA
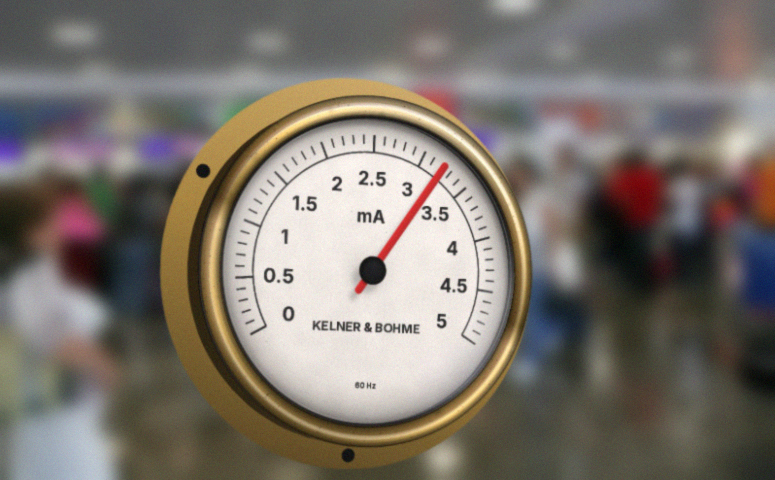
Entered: 3.2 mA
